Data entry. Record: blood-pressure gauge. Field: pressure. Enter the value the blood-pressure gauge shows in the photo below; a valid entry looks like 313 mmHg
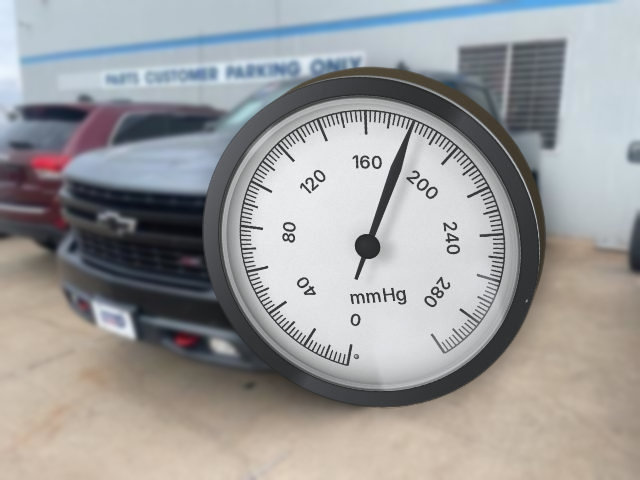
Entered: 180 mmHg
